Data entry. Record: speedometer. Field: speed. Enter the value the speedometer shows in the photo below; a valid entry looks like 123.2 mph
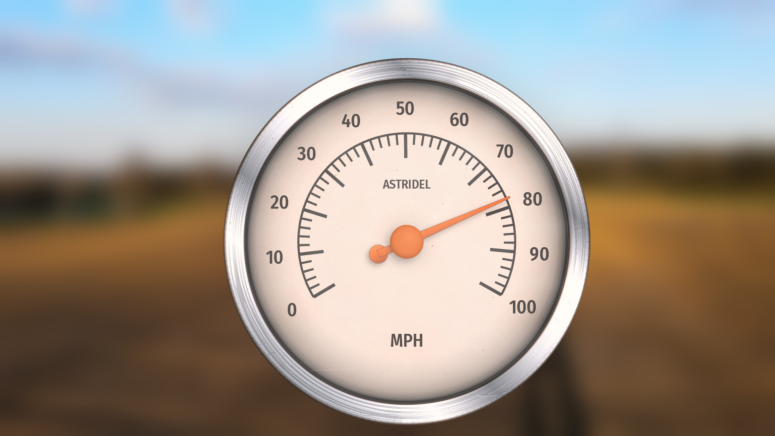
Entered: 78 mph
